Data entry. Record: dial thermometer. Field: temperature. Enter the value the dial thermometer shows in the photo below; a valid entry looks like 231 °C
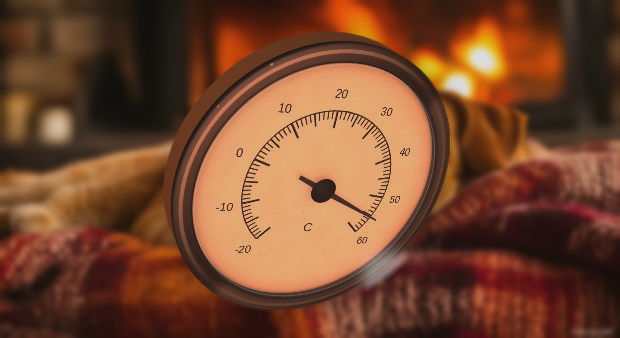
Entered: 55 °C
